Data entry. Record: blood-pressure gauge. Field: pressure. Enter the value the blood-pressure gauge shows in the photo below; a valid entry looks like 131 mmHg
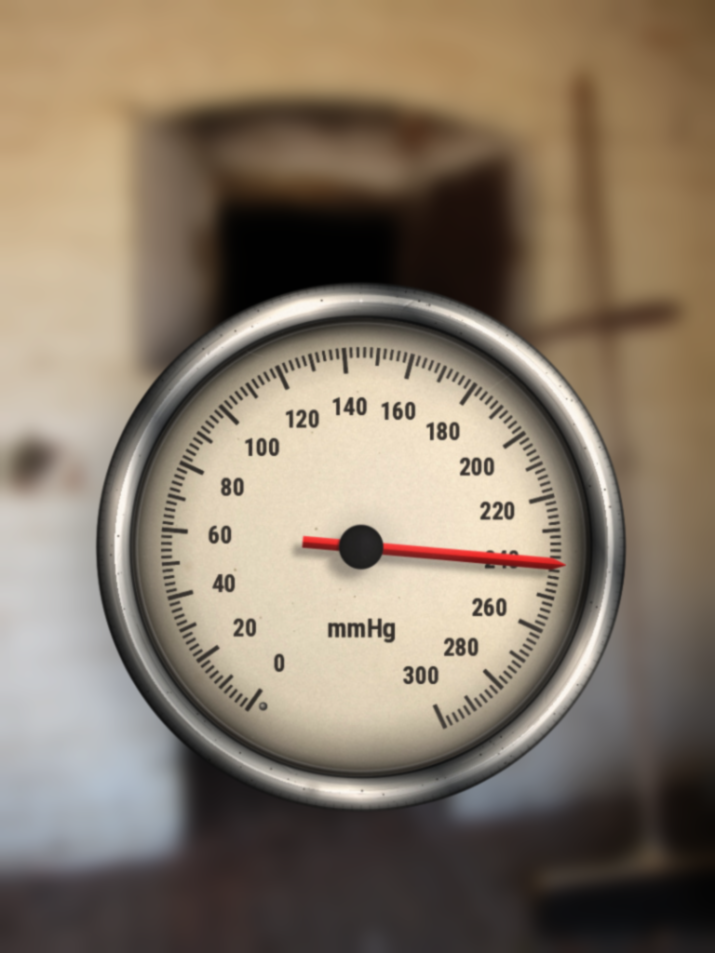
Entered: 240 mmHg
